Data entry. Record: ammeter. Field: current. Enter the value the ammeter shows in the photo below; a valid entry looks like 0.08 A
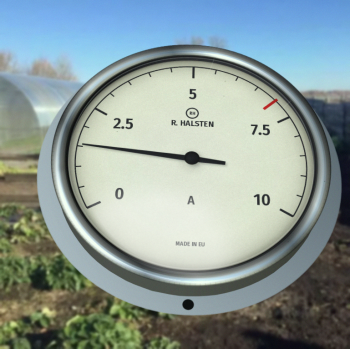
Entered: 1.5 A
